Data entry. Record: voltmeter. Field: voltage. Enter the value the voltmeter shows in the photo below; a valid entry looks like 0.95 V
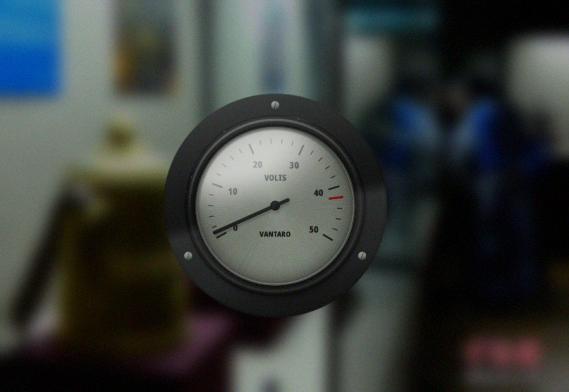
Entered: 1 V
